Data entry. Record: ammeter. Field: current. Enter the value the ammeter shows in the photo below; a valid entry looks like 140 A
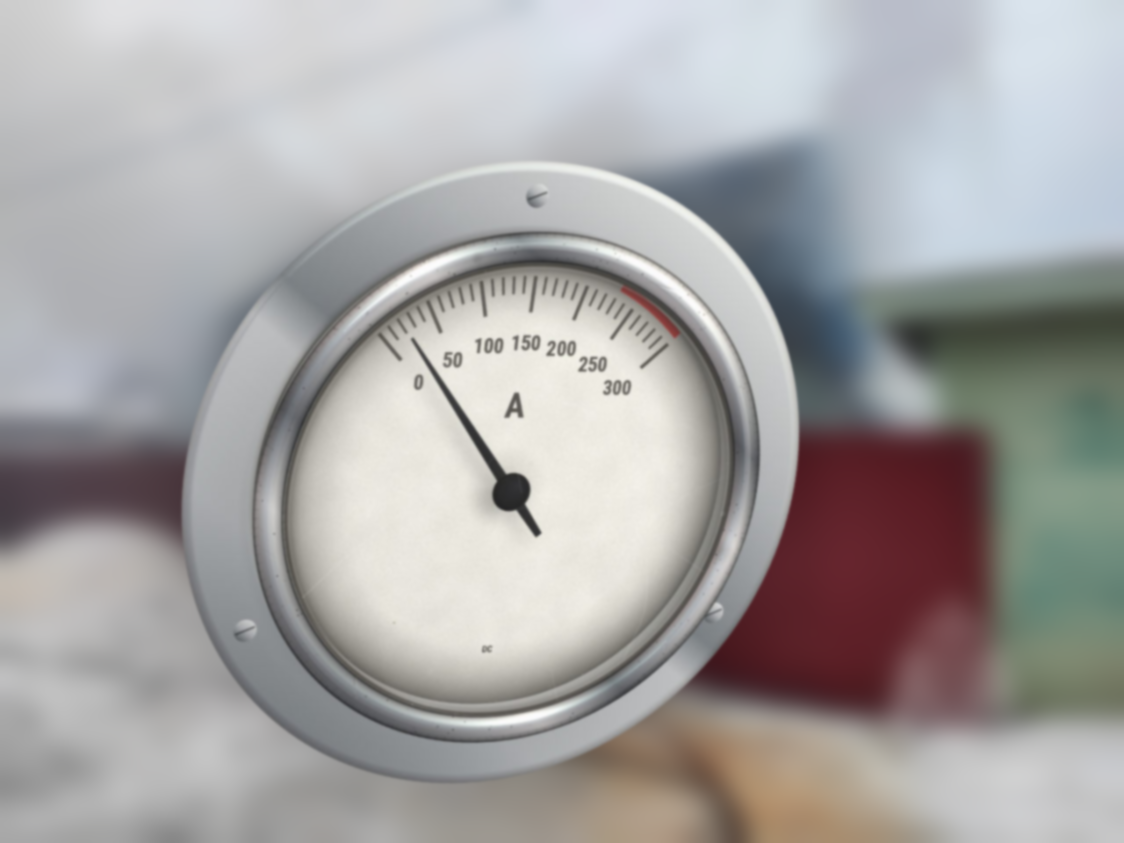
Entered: 20 A
